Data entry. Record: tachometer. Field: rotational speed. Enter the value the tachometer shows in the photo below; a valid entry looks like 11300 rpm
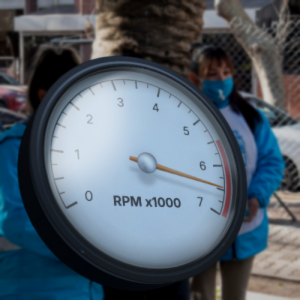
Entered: 6500 rpm
